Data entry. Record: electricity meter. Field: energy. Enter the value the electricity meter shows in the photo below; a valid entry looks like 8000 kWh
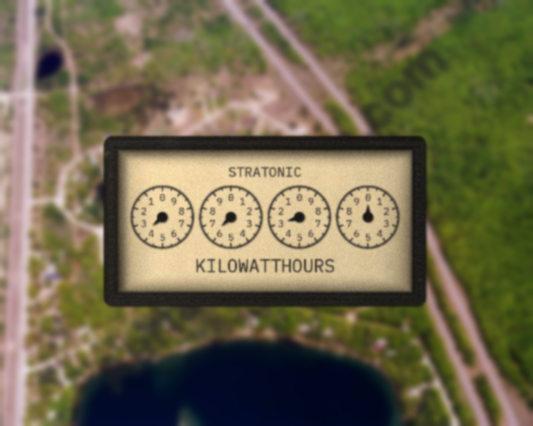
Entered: 3630 kWh
